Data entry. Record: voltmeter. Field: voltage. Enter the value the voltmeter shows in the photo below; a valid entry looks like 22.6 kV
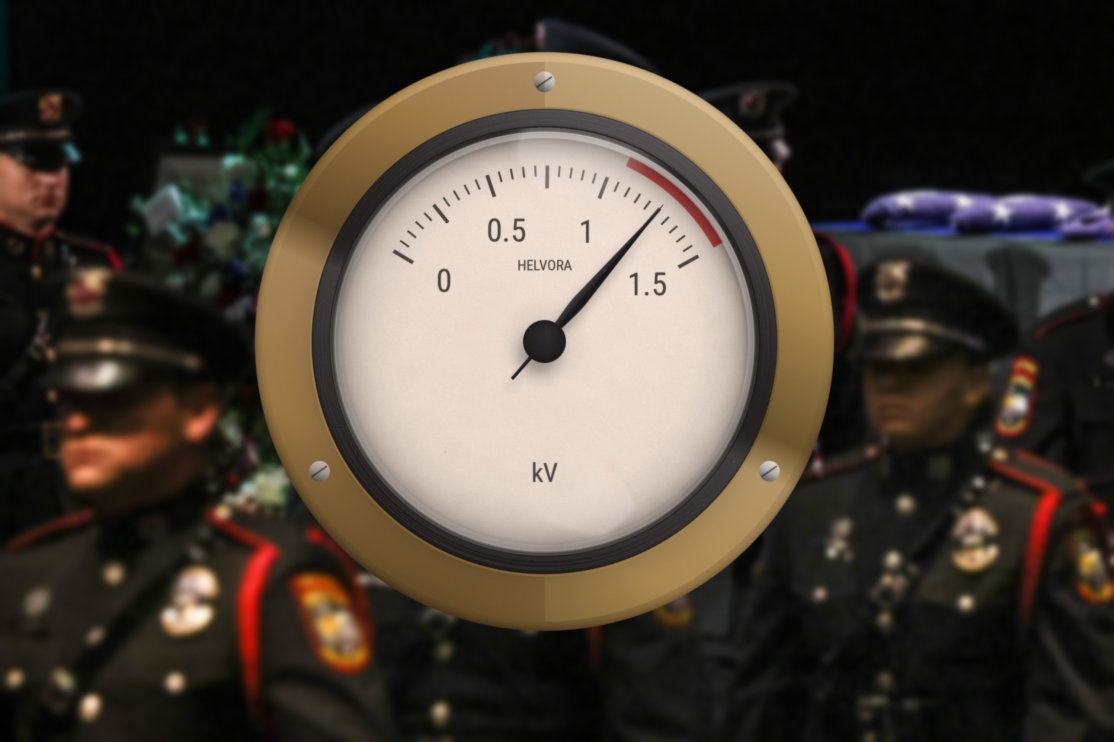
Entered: 1.25 kV
